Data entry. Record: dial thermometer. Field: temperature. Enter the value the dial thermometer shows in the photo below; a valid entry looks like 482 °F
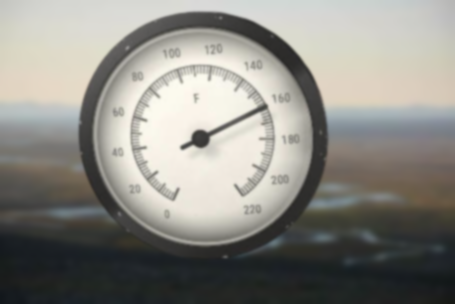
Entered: 160 °F
